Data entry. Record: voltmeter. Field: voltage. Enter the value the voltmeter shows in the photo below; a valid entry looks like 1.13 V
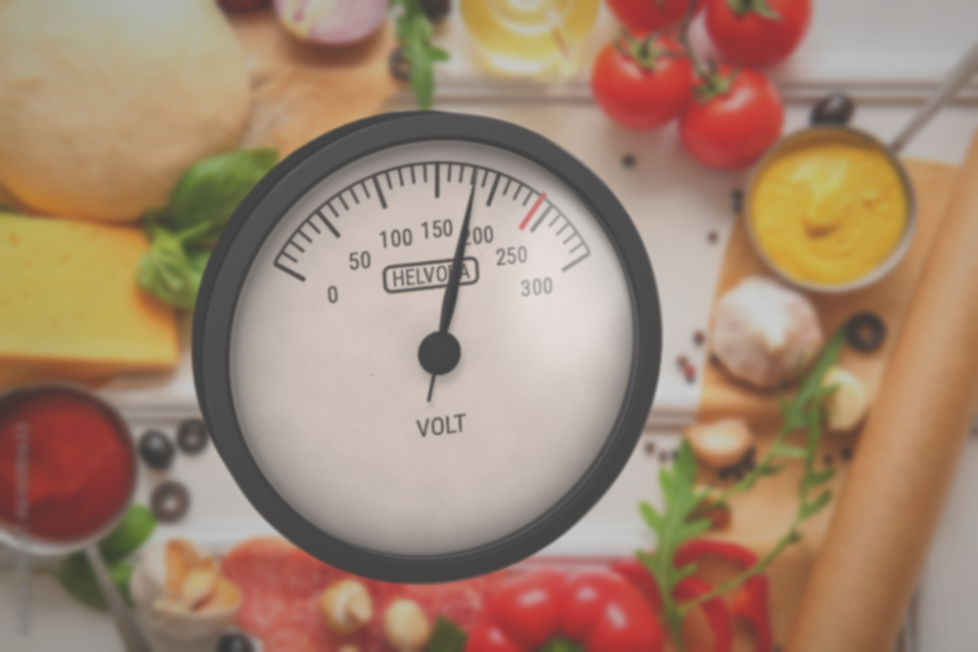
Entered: 180 V
